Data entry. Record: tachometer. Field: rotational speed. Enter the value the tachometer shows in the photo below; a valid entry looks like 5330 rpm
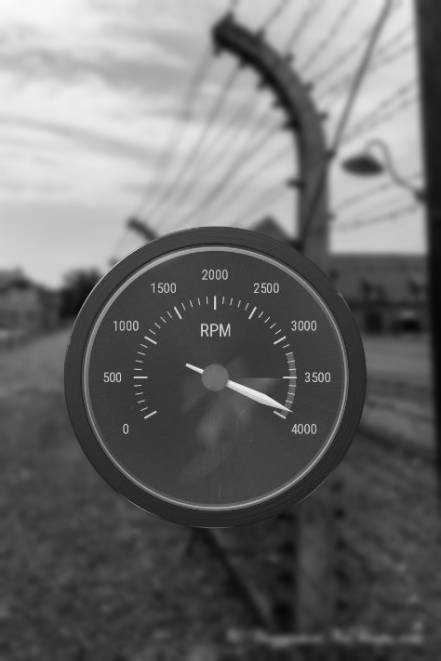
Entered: 3900 rpm
